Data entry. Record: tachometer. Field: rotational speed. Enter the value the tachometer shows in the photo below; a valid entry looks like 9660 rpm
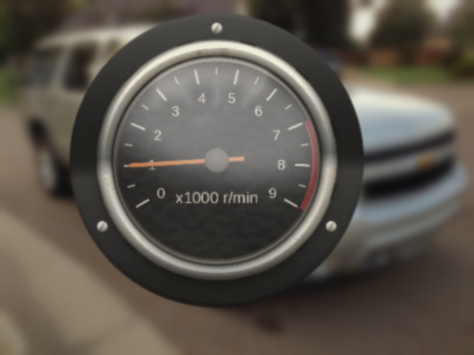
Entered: 1000 rpm
